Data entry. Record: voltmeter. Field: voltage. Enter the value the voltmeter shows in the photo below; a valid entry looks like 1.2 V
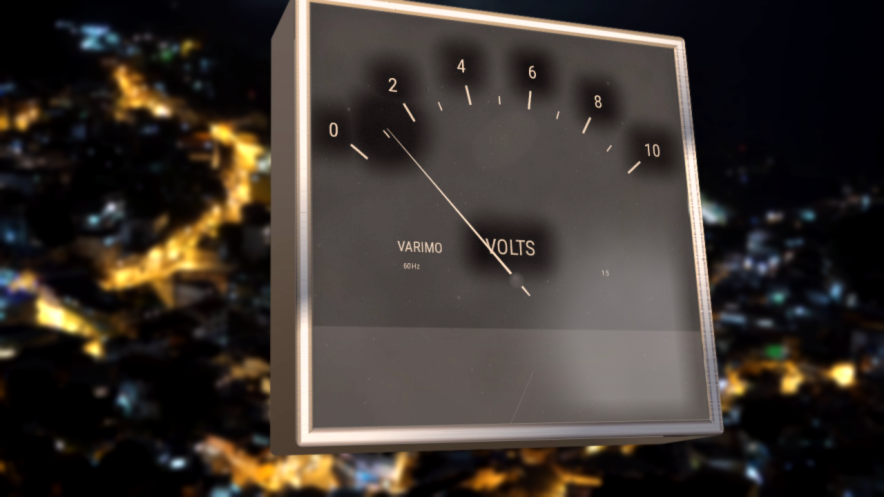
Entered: 1 V
